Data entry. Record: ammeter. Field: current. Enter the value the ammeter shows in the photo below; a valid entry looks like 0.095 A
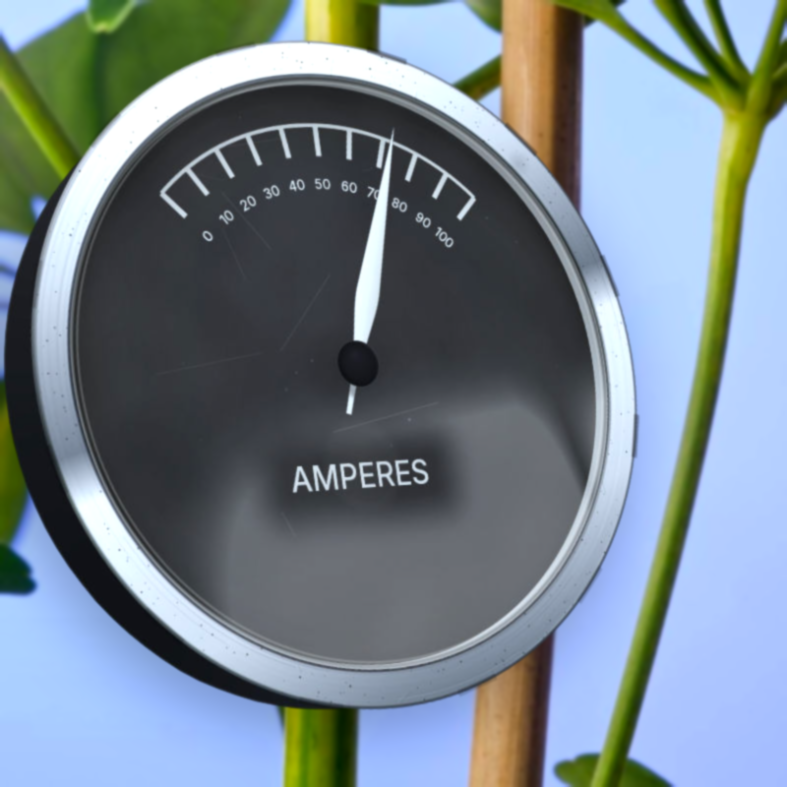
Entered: 70 A
